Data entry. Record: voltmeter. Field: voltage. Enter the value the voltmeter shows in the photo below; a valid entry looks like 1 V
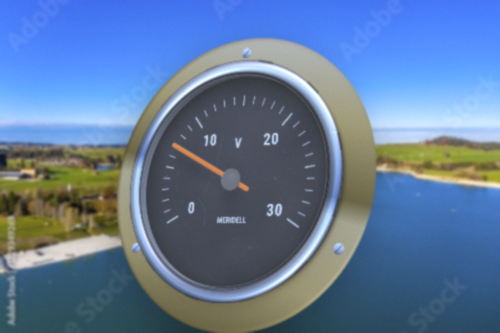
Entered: 7 V
